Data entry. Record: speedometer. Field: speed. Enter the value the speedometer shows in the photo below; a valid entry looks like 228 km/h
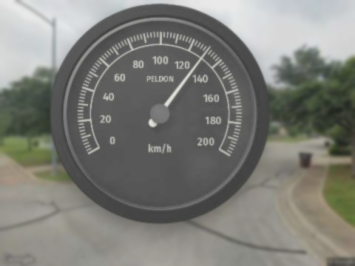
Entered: 130 km/h
